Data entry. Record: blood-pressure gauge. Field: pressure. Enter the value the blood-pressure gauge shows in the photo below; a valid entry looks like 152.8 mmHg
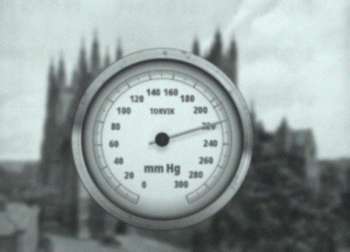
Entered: 220 mmHg
